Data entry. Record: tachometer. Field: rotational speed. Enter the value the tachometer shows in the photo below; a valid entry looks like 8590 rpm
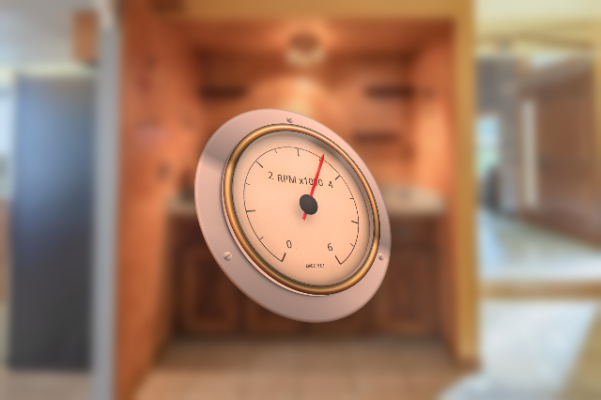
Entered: 3500 rpm
